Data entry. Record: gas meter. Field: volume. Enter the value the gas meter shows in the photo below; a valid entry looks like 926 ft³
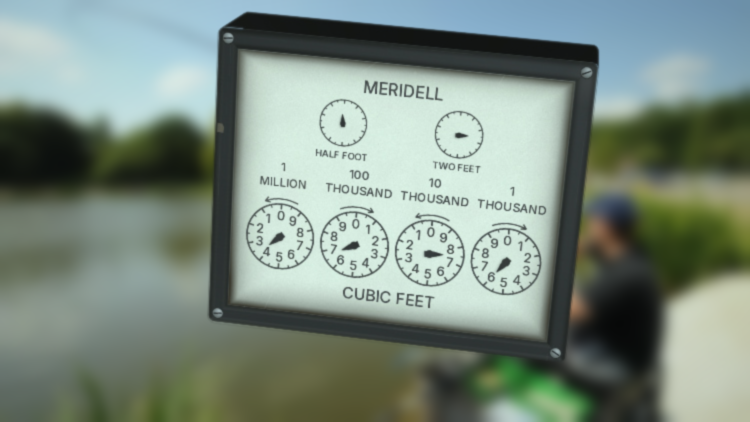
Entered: 367600 ft³
